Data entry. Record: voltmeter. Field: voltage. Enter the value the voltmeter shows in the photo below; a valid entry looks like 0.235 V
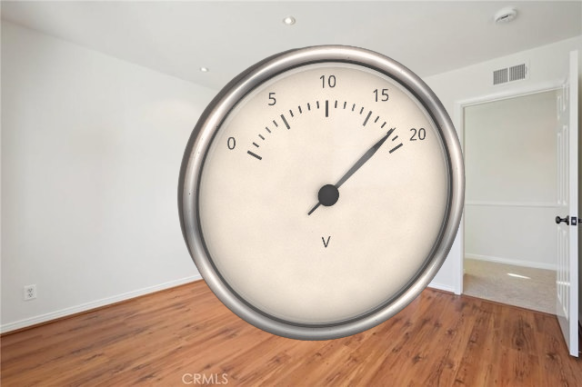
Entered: 18 V
